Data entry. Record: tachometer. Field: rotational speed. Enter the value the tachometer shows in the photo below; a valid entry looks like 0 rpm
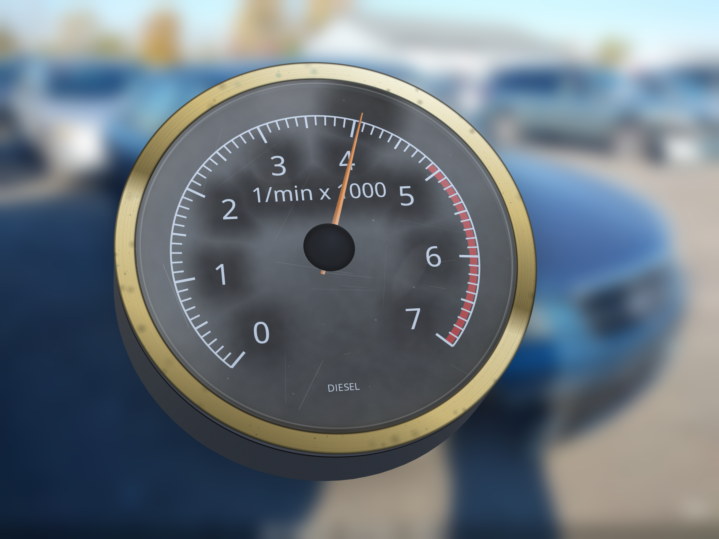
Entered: 4050 rpm
